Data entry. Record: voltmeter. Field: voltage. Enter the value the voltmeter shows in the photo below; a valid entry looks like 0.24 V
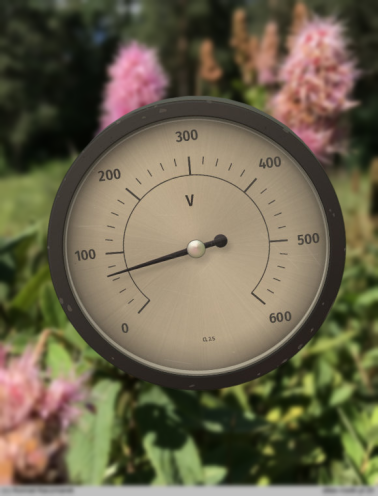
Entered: 70 V
